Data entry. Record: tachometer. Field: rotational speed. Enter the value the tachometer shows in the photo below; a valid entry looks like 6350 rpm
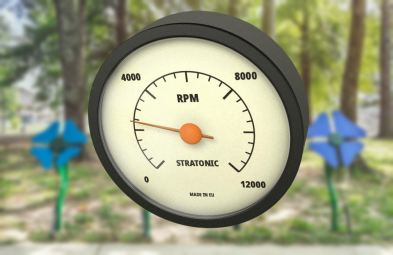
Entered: 2500 rpm
